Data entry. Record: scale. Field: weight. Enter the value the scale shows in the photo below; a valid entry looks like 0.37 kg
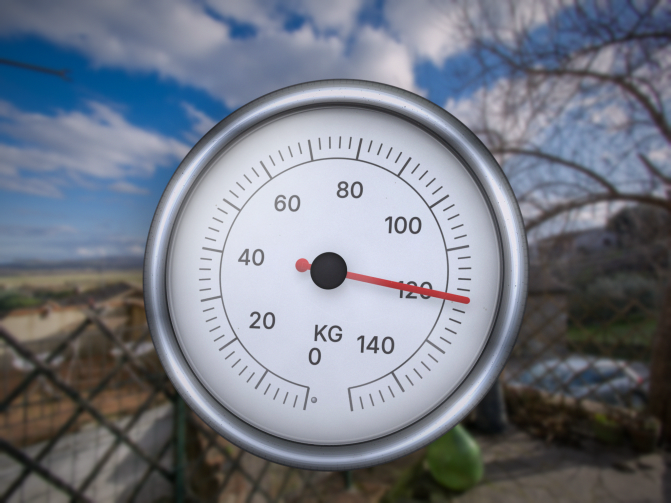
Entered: 120 kg
